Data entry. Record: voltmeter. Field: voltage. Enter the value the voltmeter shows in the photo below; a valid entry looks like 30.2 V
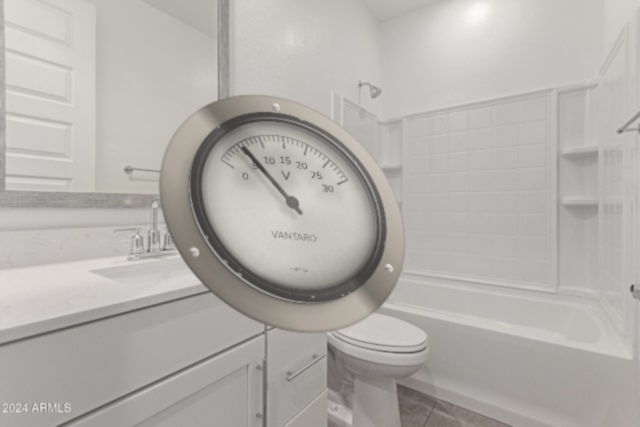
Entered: 5 V
